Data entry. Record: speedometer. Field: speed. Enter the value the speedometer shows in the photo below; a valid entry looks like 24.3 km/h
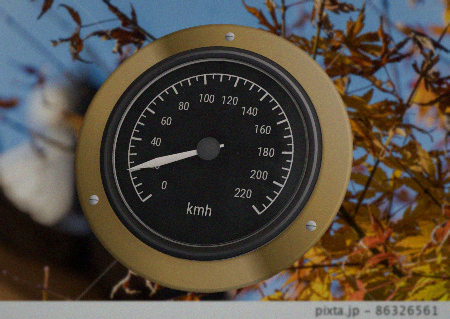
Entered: 20 km/h
